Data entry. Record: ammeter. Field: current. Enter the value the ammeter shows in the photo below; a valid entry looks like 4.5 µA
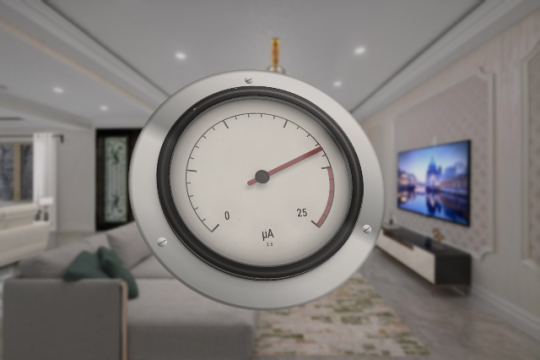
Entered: 18.5 µA
